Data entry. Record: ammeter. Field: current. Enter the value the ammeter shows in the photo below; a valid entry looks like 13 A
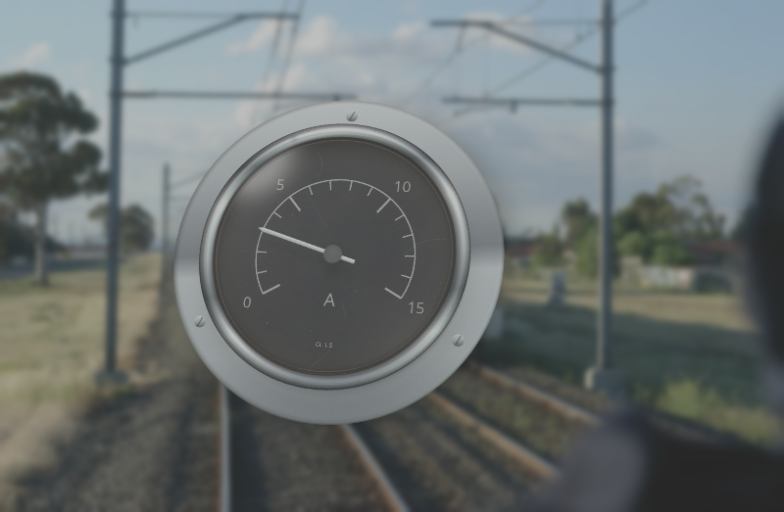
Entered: 3 A
